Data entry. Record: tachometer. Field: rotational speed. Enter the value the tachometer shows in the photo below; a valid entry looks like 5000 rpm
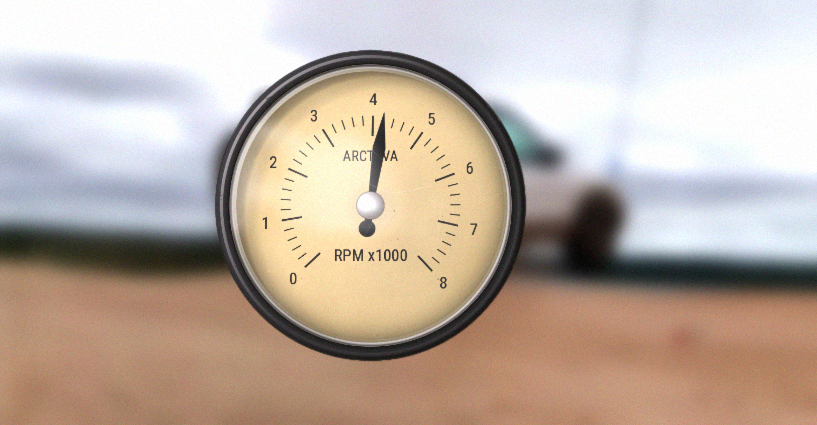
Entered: 4200 rpm
